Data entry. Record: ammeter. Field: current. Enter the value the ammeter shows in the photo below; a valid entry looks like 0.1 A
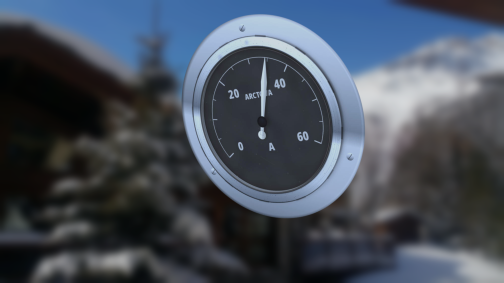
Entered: 35 A
